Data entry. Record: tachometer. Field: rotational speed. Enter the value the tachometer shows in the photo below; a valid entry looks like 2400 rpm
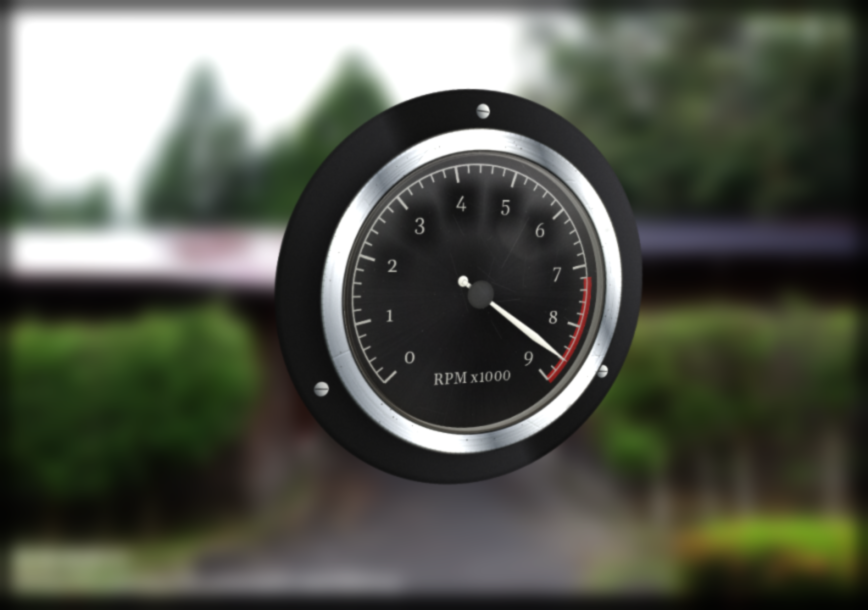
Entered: 8600 rpm
